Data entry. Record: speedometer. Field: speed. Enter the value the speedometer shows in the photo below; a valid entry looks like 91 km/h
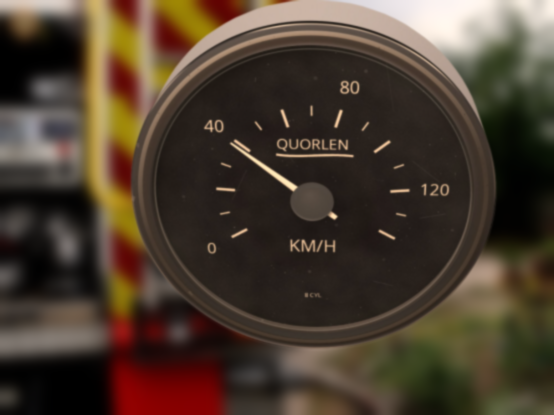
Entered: 40 km/h
